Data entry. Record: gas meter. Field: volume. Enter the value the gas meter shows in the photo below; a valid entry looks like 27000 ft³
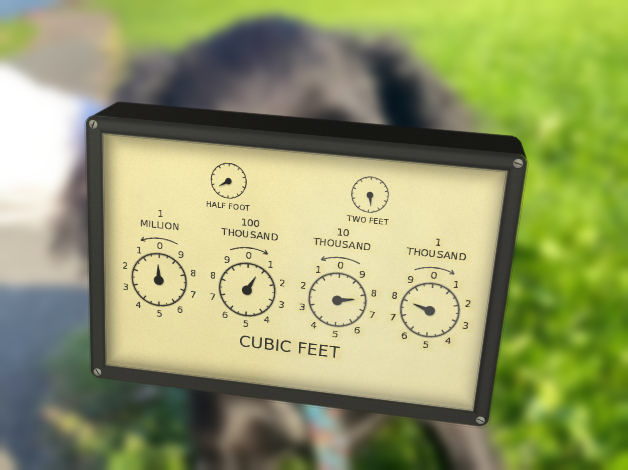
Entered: 7800 ft³
